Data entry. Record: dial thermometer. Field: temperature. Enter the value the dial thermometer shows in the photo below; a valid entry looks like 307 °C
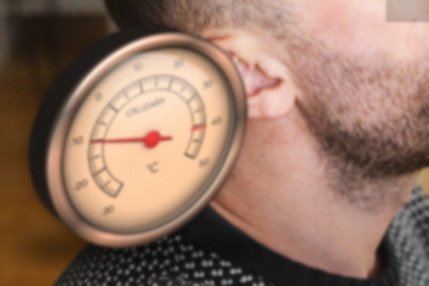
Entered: -10 °C
